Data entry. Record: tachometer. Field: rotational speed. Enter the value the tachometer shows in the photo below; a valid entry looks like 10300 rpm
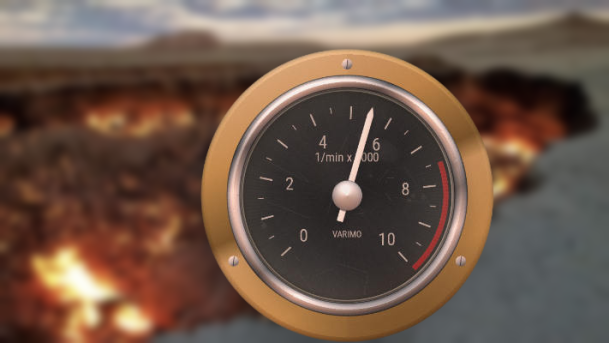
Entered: 5500 rpm
